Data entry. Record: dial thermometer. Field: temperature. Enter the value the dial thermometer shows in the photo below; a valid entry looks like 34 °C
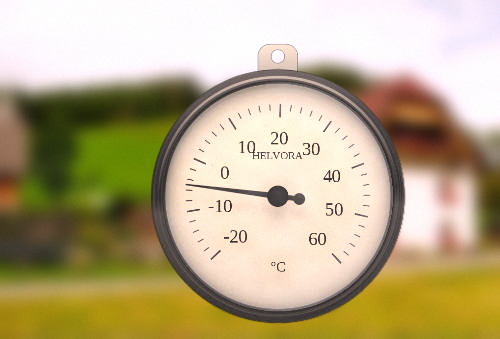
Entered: -5 °C
